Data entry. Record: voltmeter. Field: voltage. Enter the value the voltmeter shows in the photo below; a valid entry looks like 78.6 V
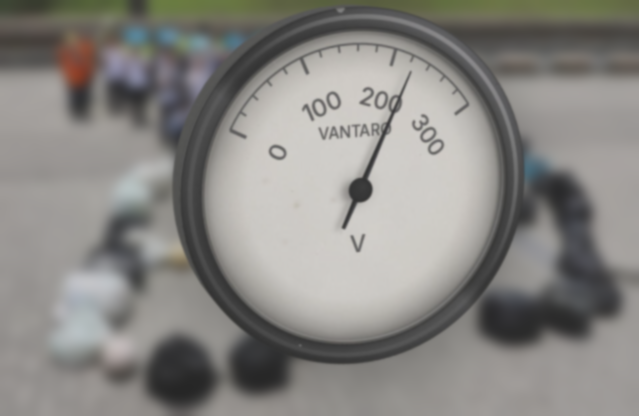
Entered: 220 V
